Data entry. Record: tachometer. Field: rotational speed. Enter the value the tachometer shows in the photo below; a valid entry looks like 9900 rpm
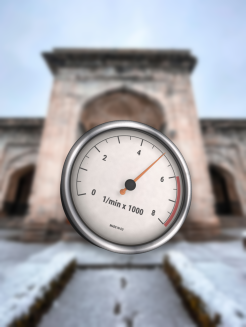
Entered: 5000 rpm
